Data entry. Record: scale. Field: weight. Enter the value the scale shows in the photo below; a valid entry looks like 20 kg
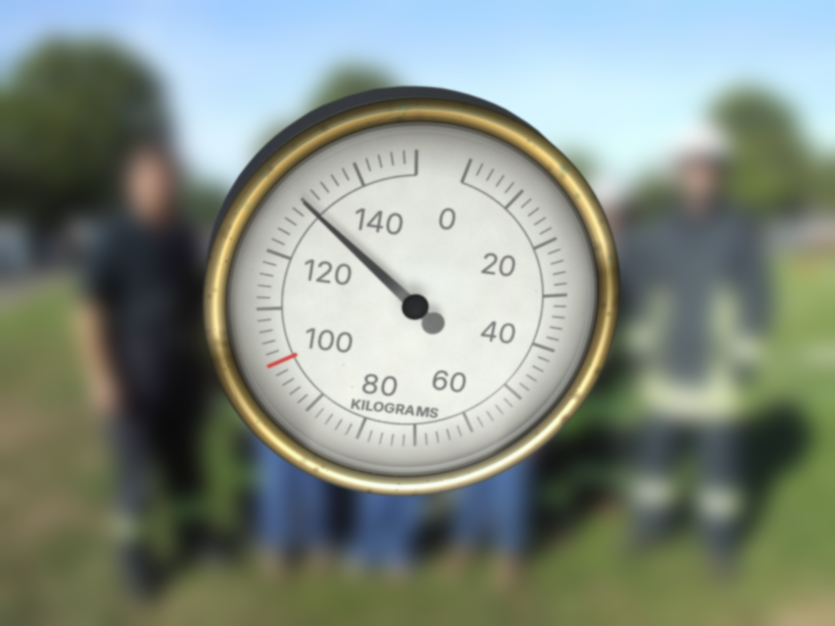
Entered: 130 kg
